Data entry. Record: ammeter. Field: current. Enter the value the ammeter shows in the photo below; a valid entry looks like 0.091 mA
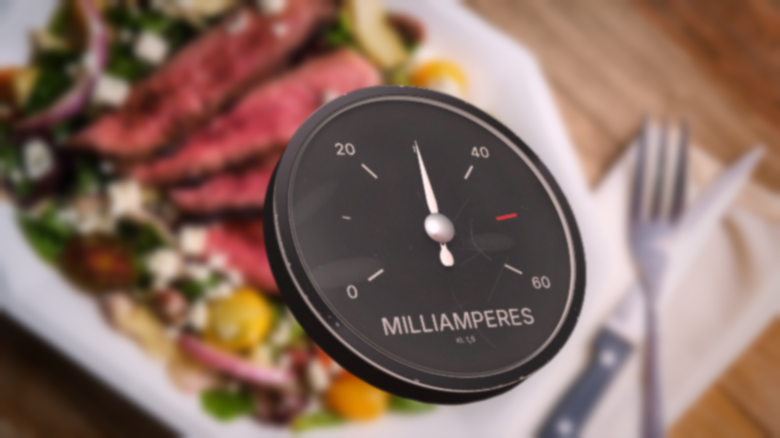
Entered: 30 mA
